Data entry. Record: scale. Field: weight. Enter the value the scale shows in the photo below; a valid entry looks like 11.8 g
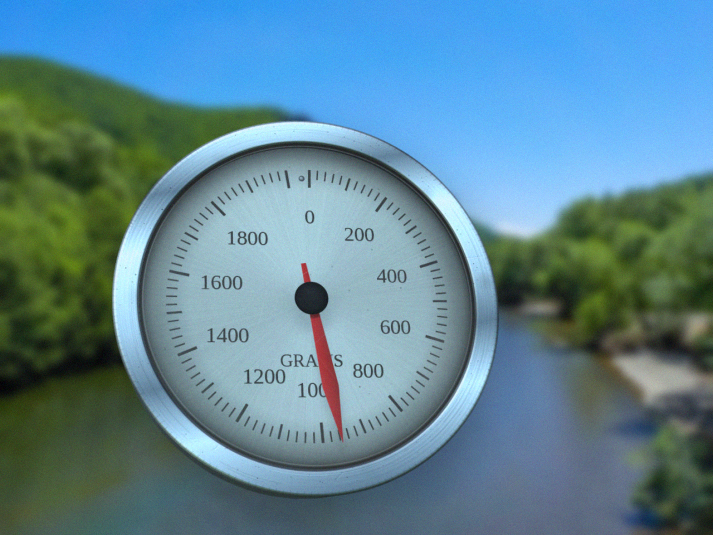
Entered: 960 g
